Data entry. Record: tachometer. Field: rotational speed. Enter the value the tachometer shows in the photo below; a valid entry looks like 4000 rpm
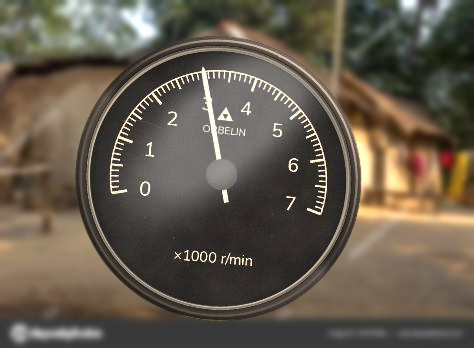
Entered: 3000 rpm
